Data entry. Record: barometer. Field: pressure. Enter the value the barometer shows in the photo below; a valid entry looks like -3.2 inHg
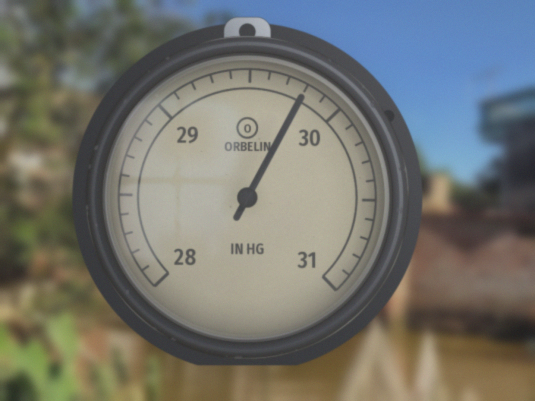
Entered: 29.8 inHg
